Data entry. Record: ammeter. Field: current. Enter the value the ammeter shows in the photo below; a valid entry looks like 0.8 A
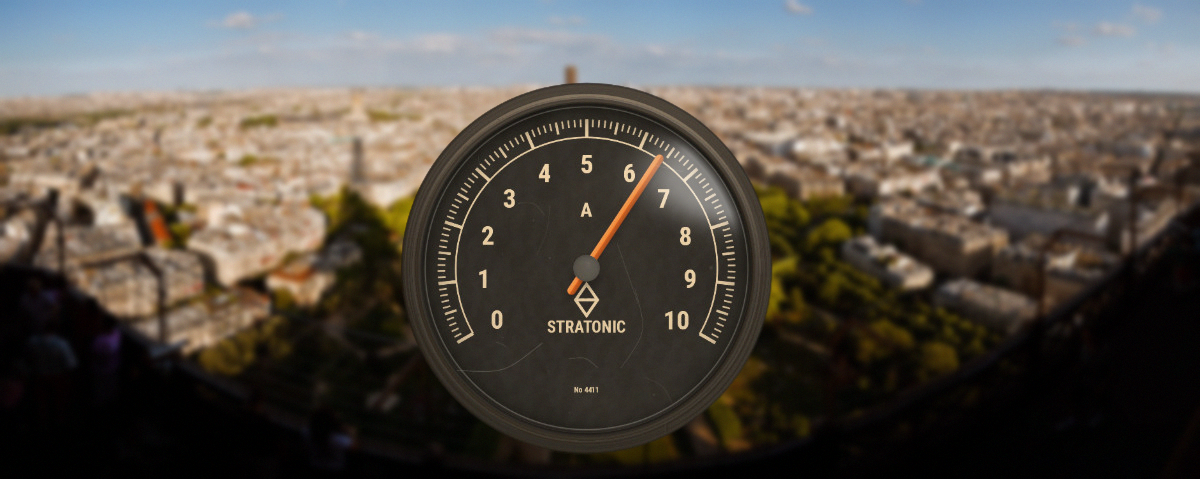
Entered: 6.4 A
